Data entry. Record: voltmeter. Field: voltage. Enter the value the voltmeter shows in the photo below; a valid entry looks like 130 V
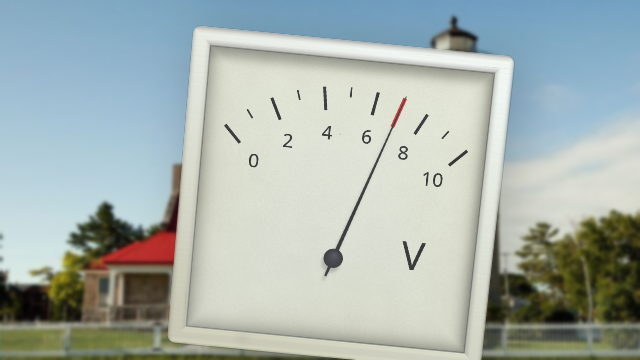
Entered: 7 V
